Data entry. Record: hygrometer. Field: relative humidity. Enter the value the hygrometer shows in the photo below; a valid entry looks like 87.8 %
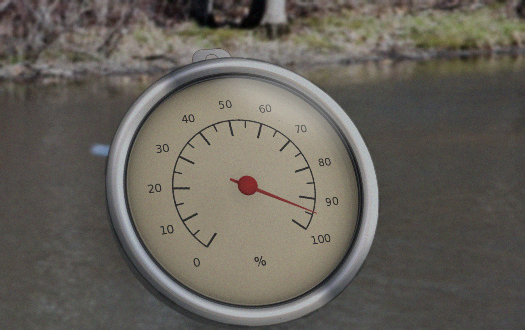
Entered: 95 %
